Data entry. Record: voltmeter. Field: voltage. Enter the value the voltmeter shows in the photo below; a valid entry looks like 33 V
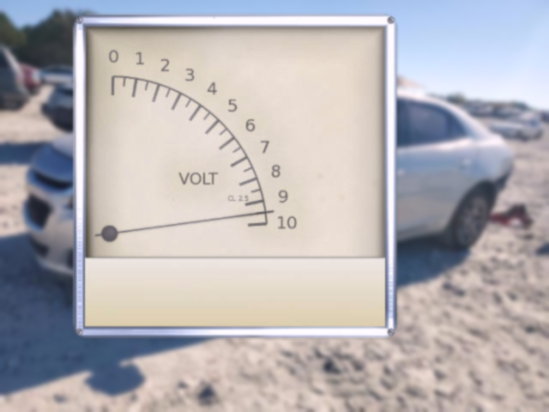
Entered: 9.5 V
